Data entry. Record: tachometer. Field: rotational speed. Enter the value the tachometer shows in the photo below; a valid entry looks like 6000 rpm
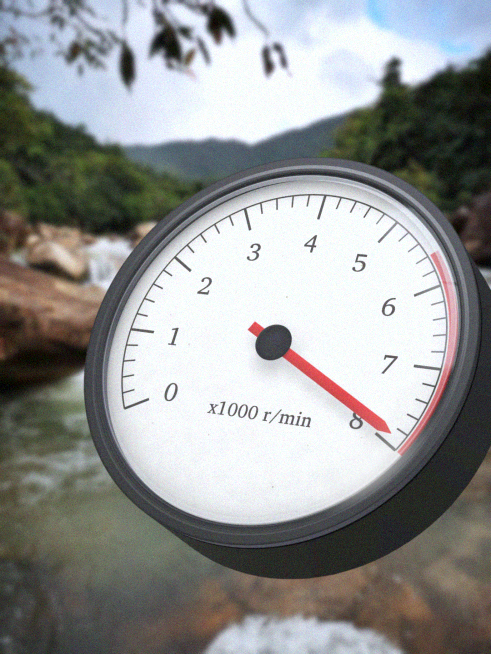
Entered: 7900 rpm
